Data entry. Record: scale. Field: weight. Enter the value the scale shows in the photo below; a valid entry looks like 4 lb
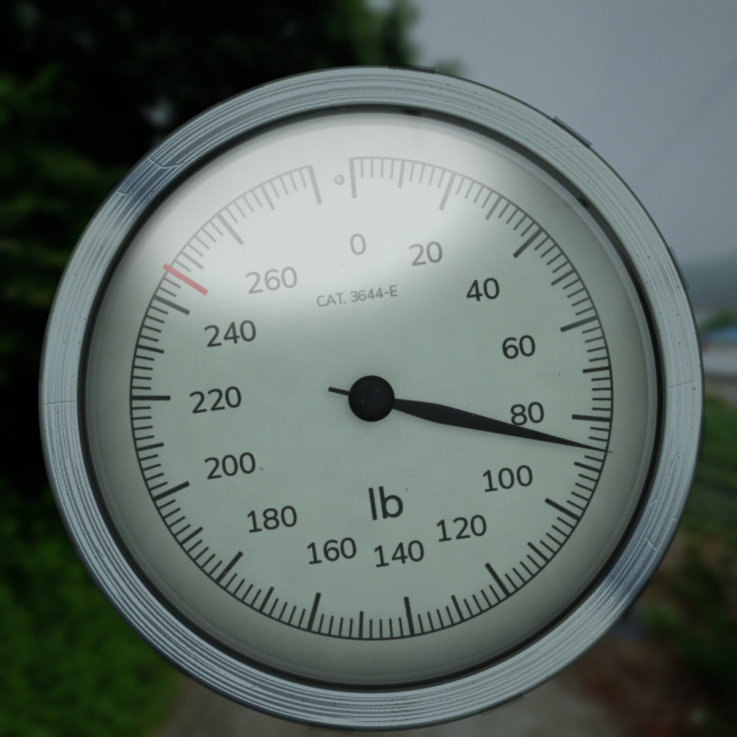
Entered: 86 lb
